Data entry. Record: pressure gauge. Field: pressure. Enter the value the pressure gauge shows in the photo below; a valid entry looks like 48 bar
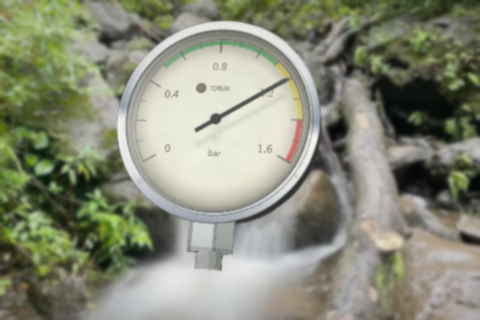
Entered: 1.2 bar
